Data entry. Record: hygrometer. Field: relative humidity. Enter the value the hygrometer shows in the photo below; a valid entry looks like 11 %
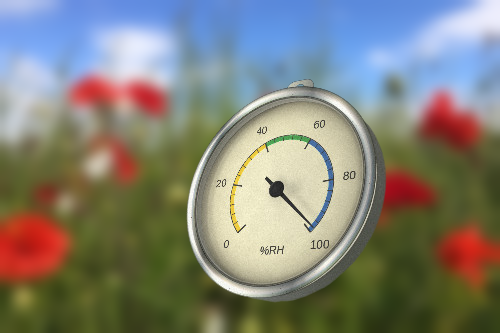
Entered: 98 %
